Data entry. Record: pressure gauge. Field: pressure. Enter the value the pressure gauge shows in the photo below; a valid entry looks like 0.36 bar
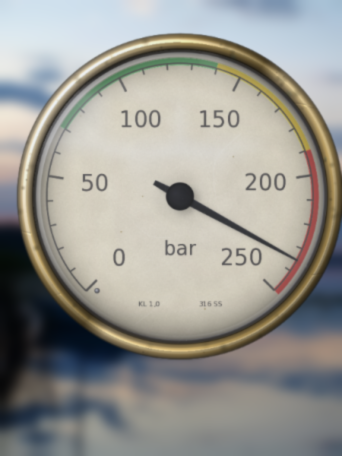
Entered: 235 bar
